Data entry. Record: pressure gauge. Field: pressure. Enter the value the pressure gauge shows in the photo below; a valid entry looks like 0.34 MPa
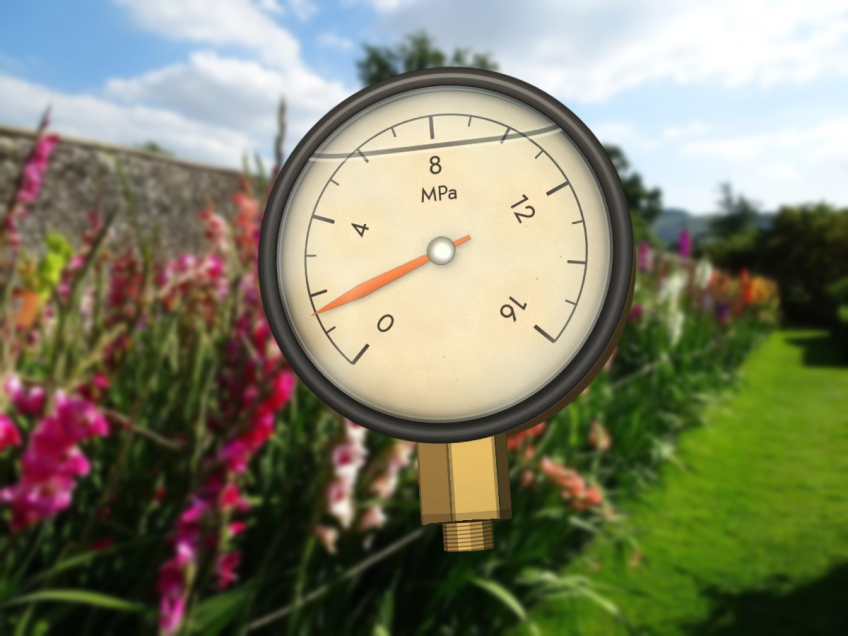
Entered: 1.5 MPa
